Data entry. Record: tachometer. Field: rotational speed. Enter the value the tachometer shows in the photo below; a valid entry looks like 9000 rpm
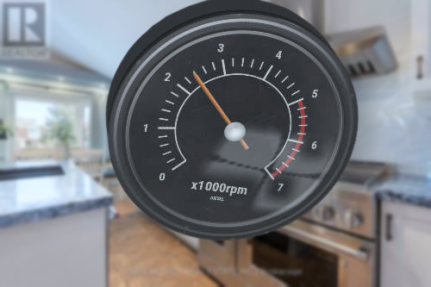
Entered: 2400 rpm
